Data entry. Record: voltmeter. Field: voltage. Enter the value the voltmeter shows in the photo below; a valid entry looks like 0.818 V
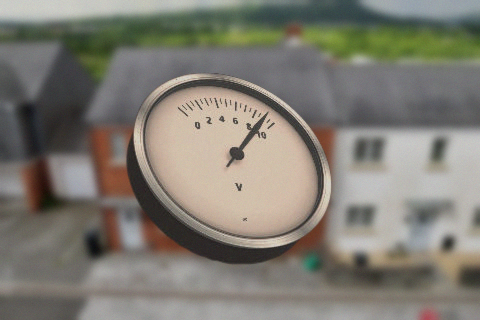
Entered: 9 V
